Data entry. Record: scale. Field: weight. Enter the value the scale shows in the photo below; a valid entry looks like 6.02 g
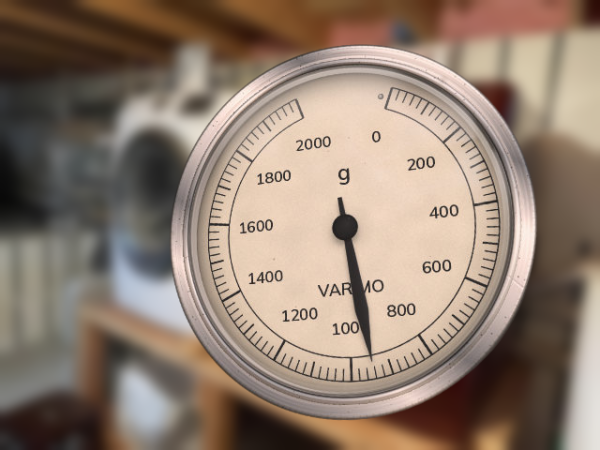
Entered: 940 g
